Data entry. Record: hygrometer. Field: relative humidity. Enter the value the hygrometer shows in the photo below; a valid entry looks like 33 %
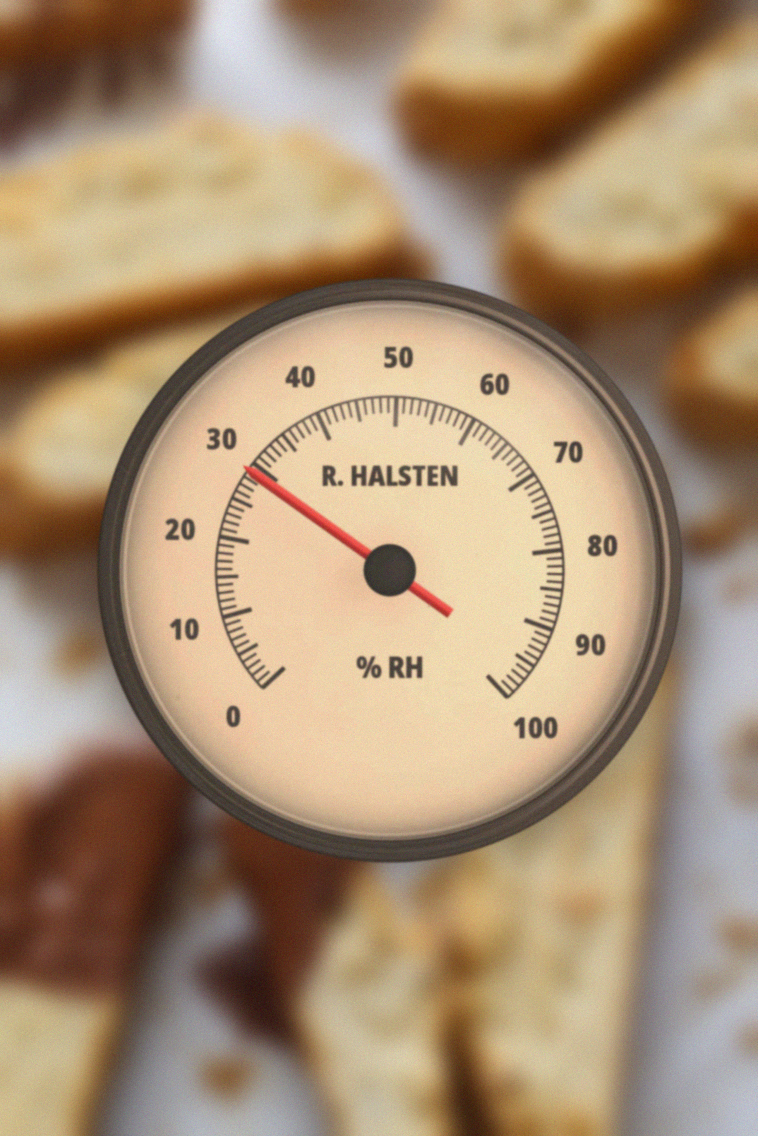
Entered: 29 %
